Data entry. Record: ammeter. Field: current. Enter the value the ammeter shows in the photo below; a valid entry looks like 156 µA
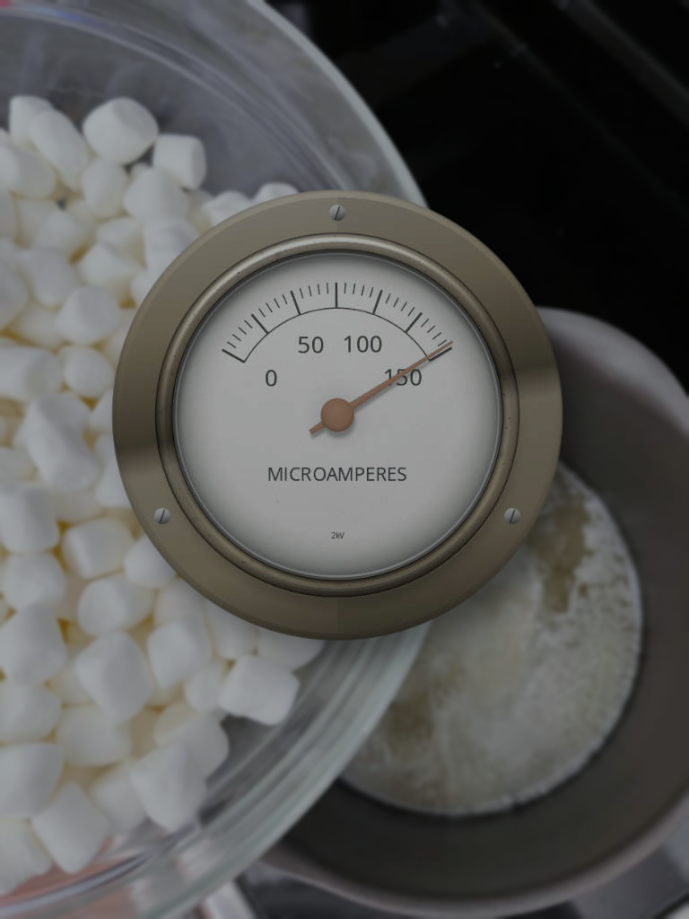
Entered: 147.5 µA
